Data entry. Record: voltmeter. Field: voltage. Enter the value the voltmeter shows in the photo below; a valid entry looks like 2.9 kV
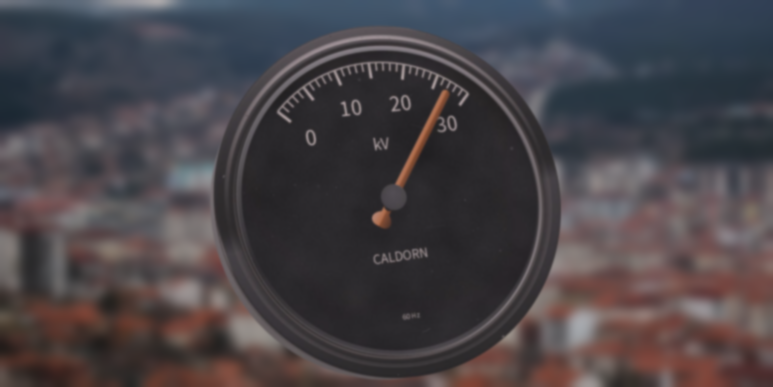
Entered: 27 kV
